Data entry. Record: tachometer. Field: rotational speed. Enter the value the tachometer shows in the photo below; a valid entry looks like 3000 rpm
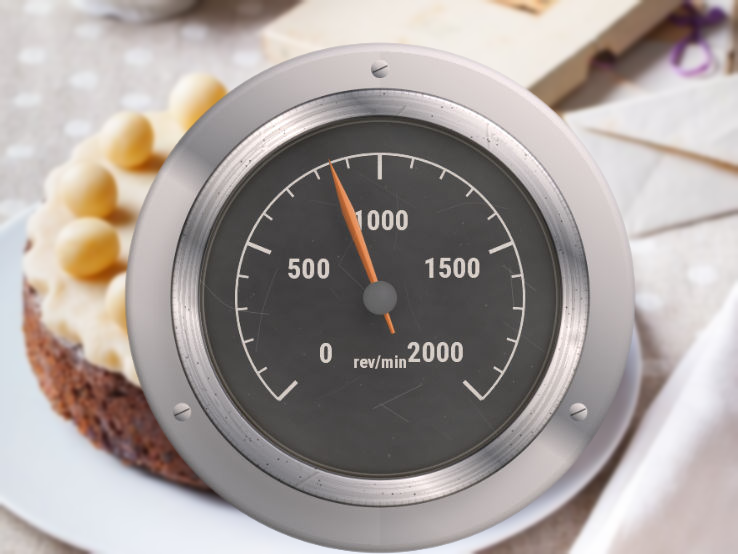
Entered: 850 rpm
